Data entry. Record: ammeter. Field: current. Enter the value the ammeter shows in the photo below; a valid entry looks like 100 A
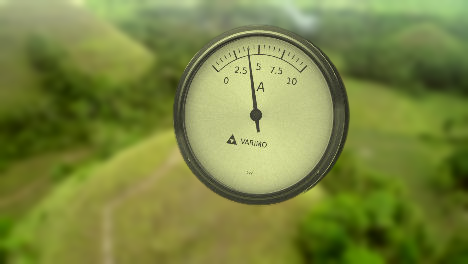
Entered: 4 A
